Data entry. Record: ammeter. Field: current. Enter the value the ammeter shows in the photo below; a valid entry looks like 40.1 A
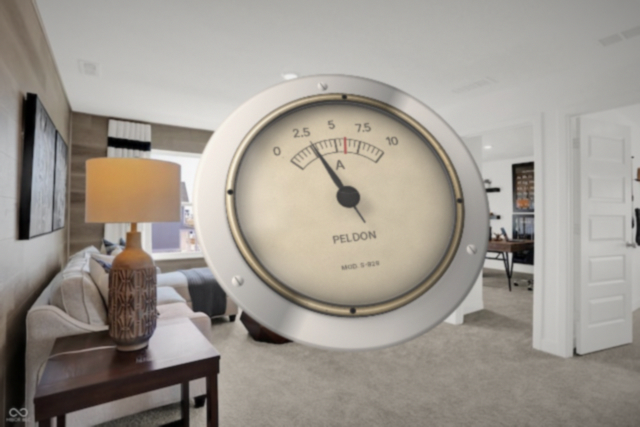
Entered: 2.5 A
